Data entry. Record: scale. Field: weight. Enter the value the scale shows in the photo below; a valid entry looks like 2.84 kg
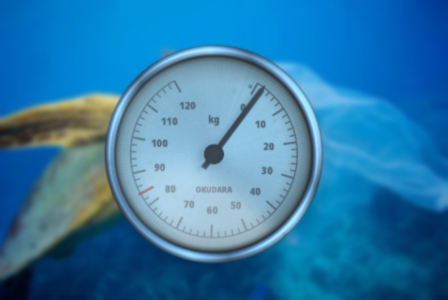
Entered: 2 kg
